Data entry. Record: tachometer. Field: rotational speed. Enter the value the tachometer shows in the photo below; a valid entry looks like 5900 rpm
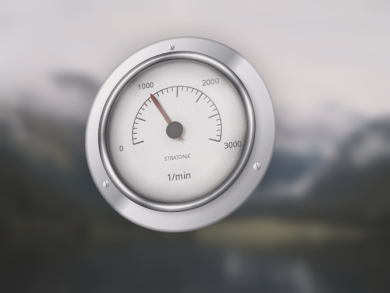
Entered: 1000 rpm
